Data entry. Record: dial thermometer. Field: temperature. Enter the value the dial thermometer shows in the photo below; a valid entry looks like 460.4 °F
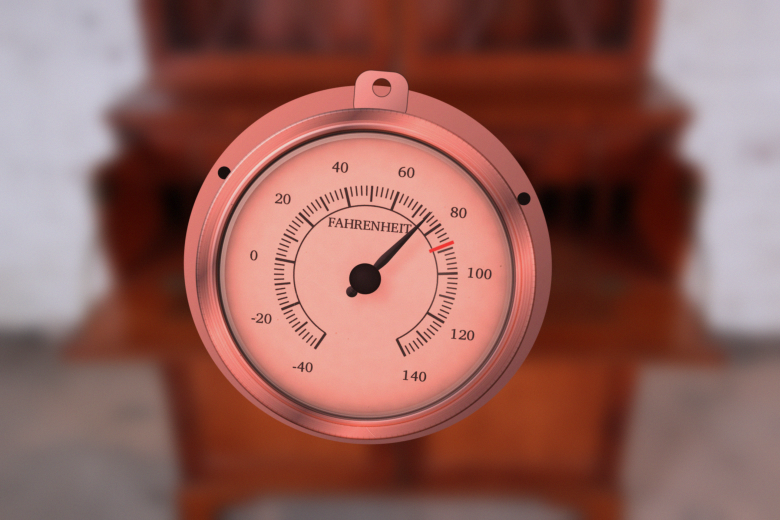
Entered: 74 °F
